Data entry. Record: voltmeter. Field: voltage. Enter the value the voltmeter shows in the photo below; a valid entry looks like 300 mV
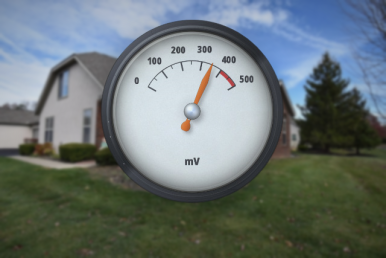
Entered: 350 mV
